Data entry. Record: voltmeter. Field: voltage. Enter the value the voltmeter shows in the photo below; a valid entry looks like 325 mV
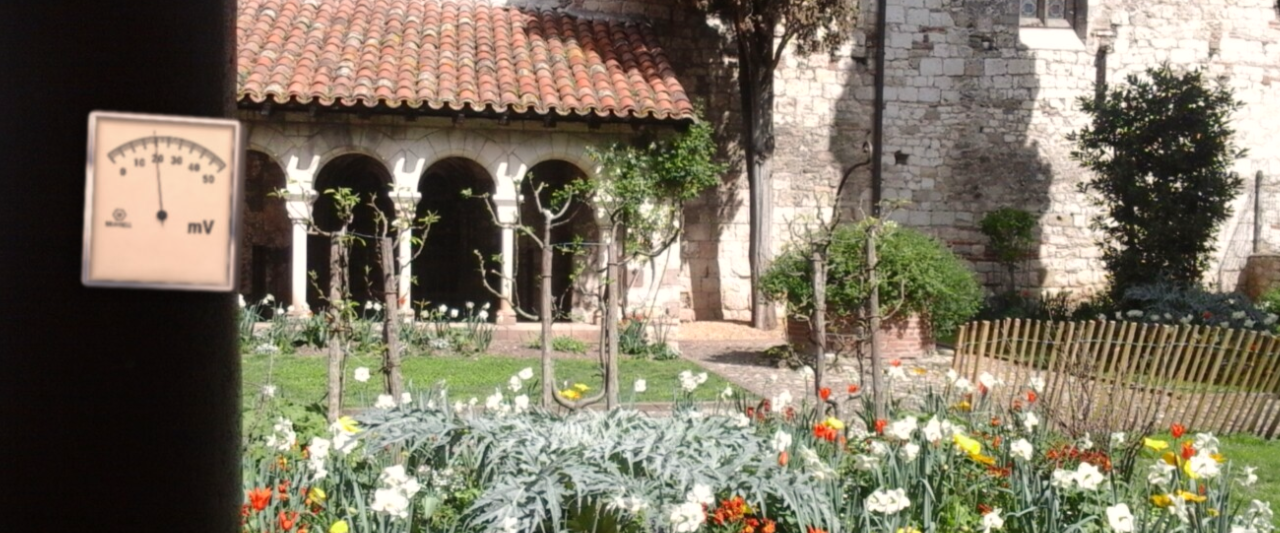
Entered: 20 mV
